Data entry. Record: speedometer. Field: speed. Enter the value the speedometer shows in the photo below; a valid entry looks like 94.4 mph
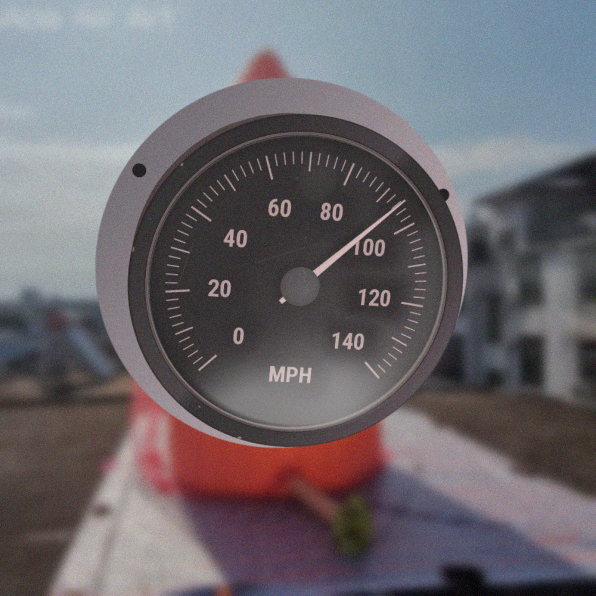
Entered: 94 mph
